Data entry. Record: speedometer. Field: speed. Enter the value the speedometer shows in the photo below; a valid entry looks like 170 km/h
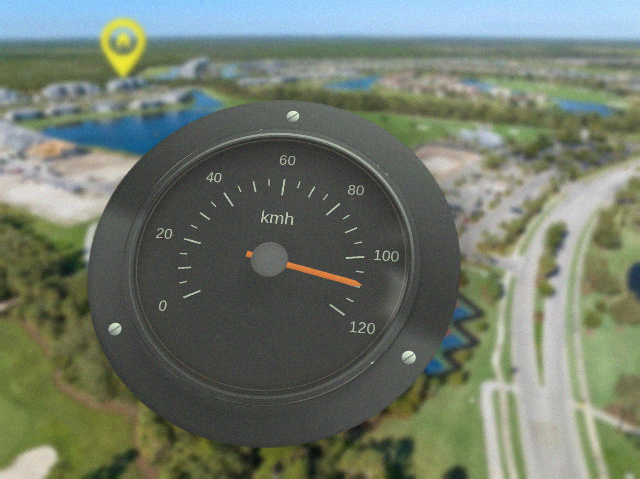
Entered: 110 km/h
